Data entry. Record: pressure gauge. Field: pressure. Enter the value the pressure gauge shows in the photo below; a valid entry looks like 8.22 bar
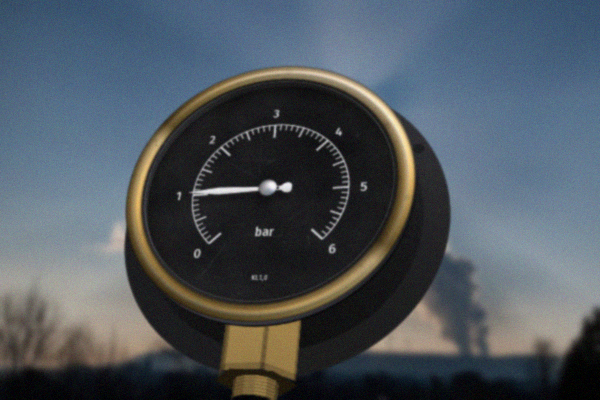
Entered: 1 bar
